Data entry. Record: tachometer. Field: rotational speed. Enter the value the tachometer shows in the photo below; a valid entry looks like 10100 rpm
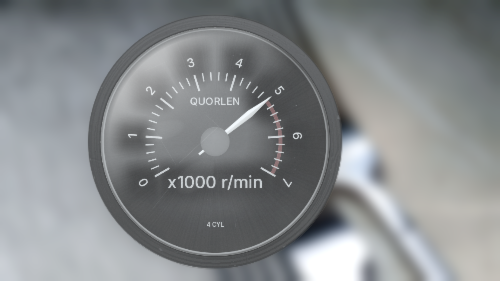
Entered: 5000 rpm
